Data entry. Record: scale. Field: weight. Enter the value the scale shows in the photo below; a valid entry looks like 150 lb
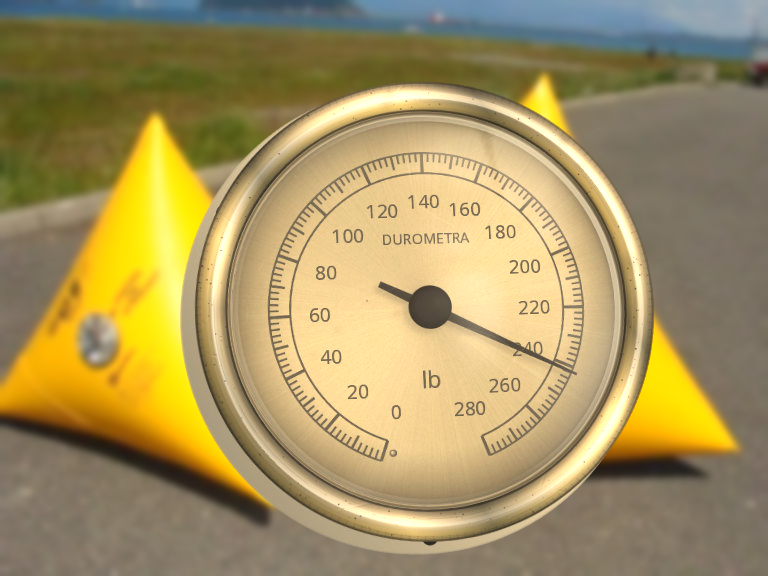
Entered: 242 lb
